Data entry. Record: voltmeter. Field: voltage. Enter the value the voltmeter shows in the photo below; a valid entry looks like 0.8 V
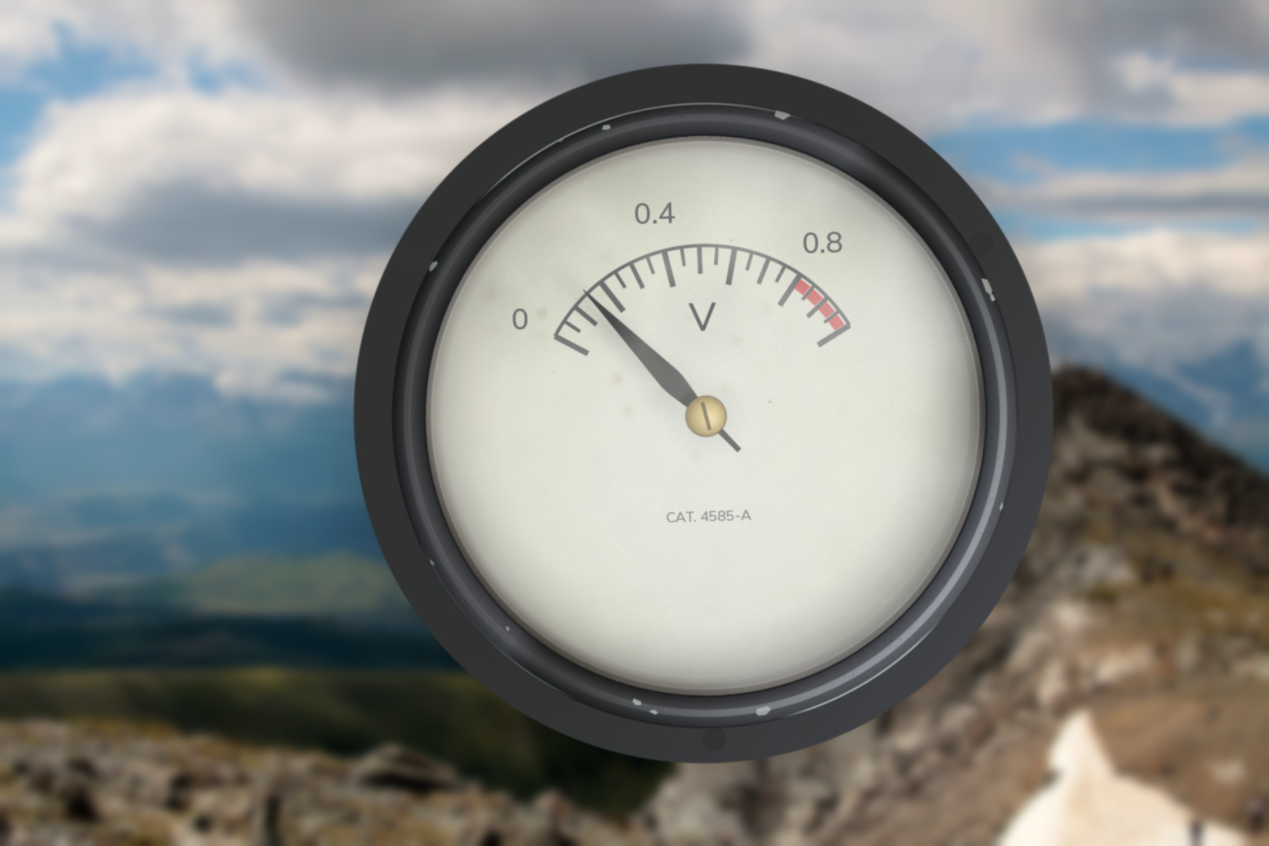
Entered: 0.15 V
